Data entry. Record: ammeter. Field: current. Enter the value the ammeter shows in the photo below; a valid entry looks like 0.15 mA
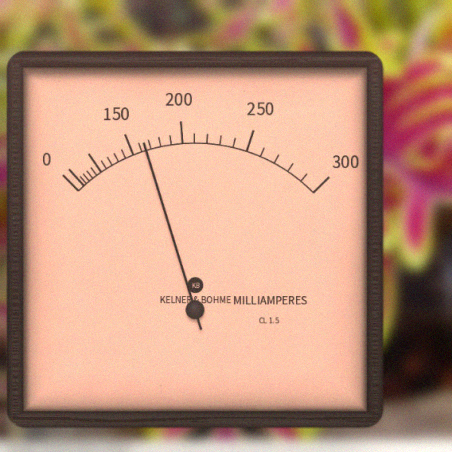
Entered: 165 mA
